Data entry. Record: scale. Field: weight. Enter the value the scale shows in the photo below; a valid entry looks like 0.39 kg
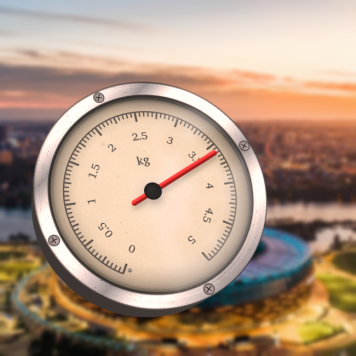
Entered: 3.6 kg
